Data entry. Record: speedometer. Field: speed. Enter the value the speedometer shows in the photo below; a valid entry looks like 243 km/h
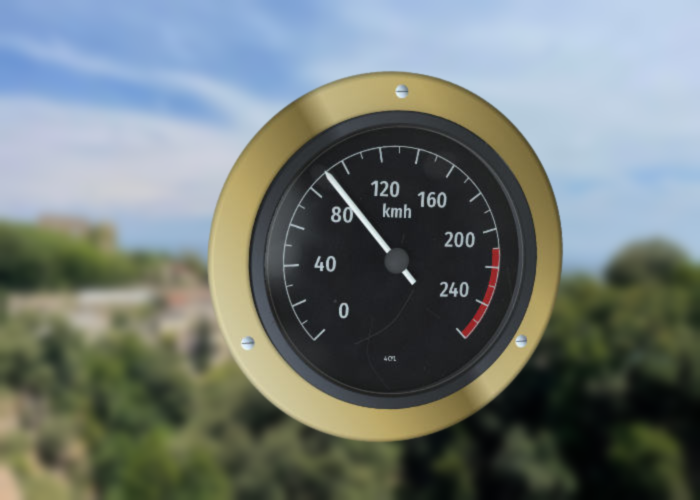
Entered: 90 km/h
